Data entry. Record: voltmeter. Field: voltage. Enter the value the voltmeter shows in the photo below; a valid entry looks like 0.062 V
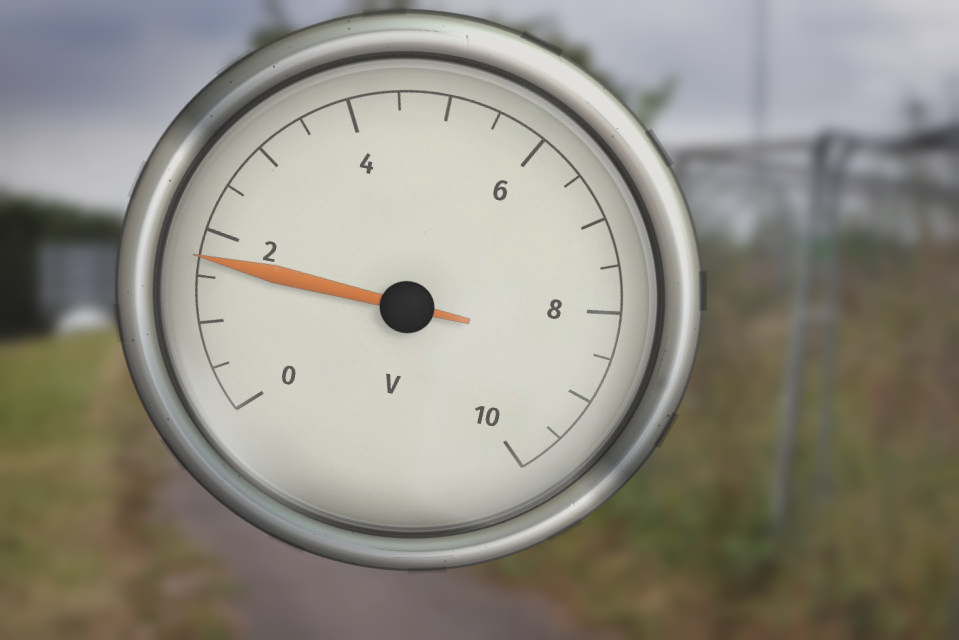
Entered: 1.75 V
